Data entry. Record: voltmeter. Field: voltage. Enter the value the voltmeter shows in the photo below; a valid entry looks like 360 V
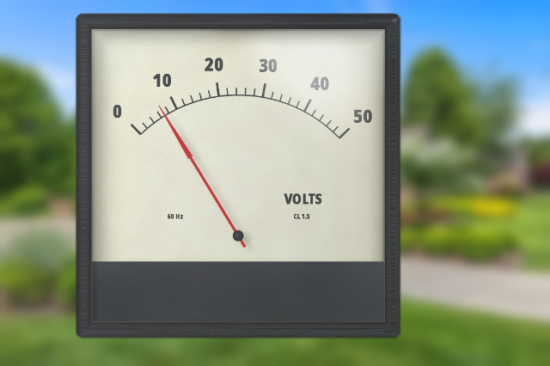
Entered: 7 V
